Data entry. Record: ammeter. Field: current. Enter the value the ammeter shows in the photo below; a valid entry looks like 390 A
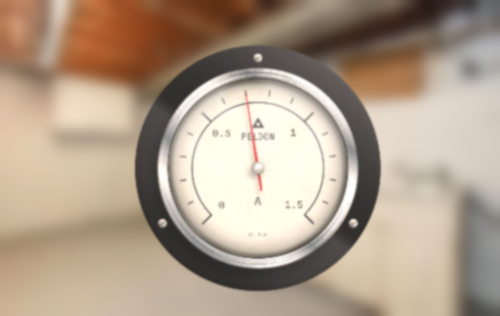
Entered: 0.7 A
